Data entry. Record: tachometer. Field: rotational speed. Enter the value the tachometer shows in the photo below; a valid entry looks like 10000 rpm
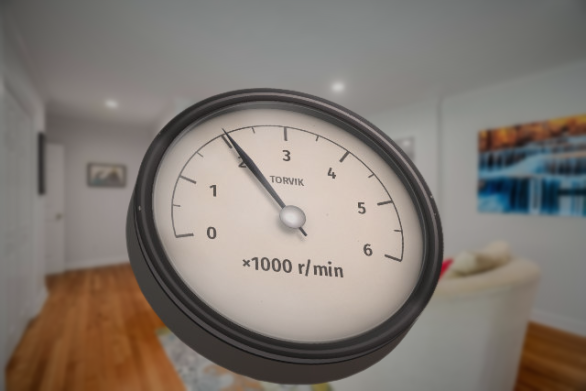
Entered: 2000 rpm
